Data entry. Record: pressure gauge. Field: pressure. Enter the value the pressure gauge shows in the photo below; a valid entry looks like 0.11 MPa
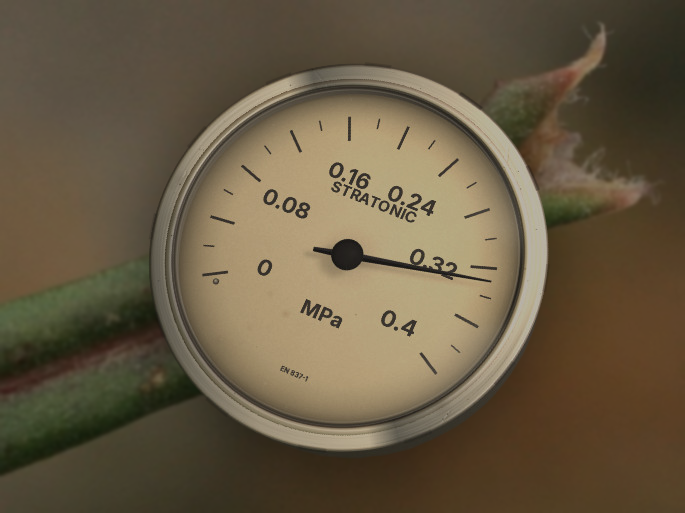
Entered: 0.33 MPa
